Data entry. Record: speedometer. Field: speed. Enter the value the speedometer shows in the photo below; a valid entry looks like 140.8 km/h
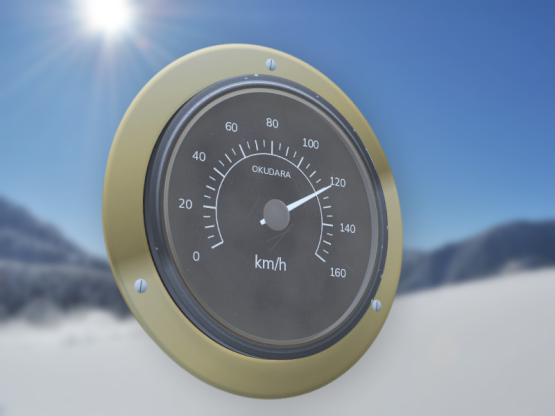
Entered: 120 km/h
